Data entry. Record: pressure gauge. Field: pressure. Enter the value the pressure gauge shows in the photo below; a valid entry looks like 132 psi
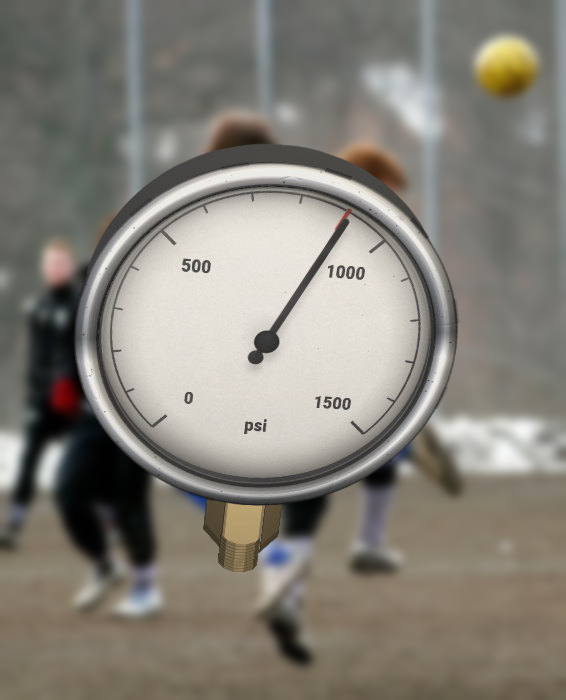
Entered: 900 psi
